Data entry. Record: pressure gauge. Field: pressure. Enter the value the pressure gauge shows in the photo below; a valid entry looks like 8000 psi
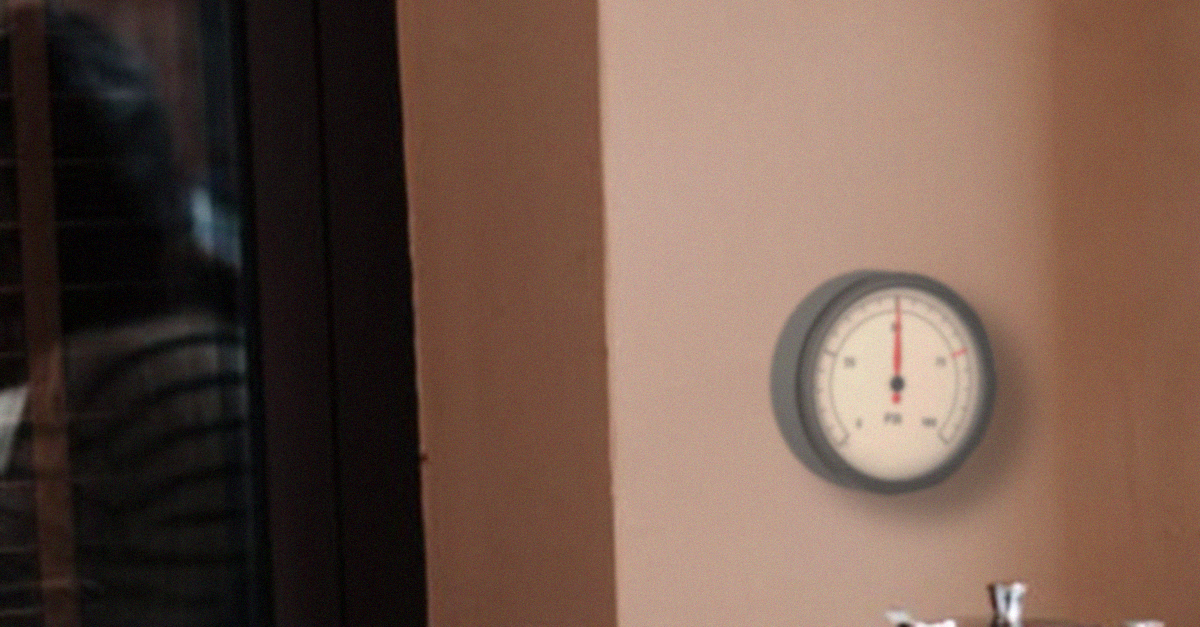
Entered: 50 psi
